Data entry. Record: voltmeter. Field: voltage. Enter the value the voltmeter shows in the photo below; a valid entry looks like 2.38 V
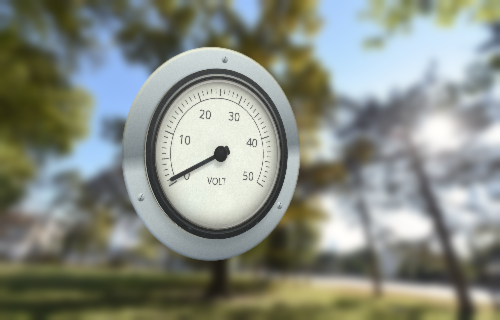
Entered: 1 V
